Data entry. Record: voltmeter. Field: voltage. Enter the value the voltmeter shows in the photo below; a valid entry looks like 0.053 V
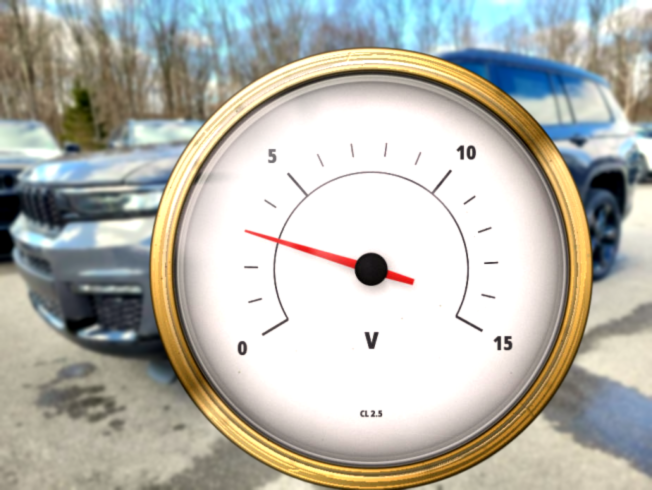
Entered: 3 V
